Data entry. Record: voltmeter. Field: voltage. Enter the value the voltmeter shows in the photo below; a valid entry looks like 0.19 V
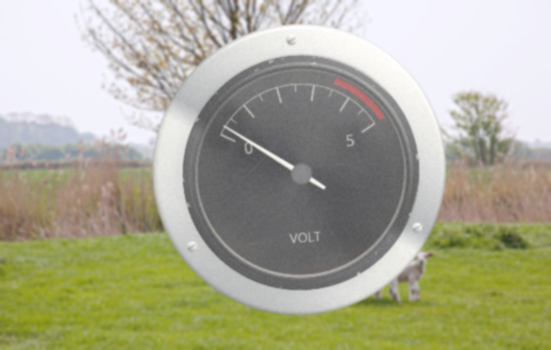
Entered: 0.25 V
